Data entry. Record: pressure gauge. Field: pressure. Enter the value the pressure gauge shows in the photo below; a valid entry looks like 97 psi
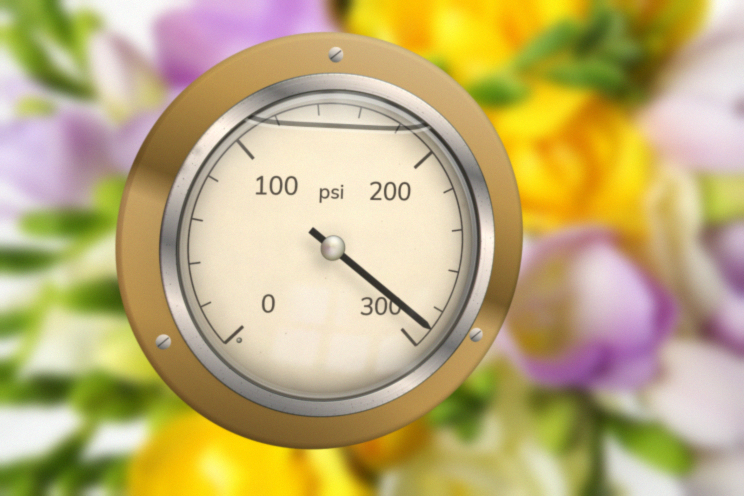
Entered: 290 psi
